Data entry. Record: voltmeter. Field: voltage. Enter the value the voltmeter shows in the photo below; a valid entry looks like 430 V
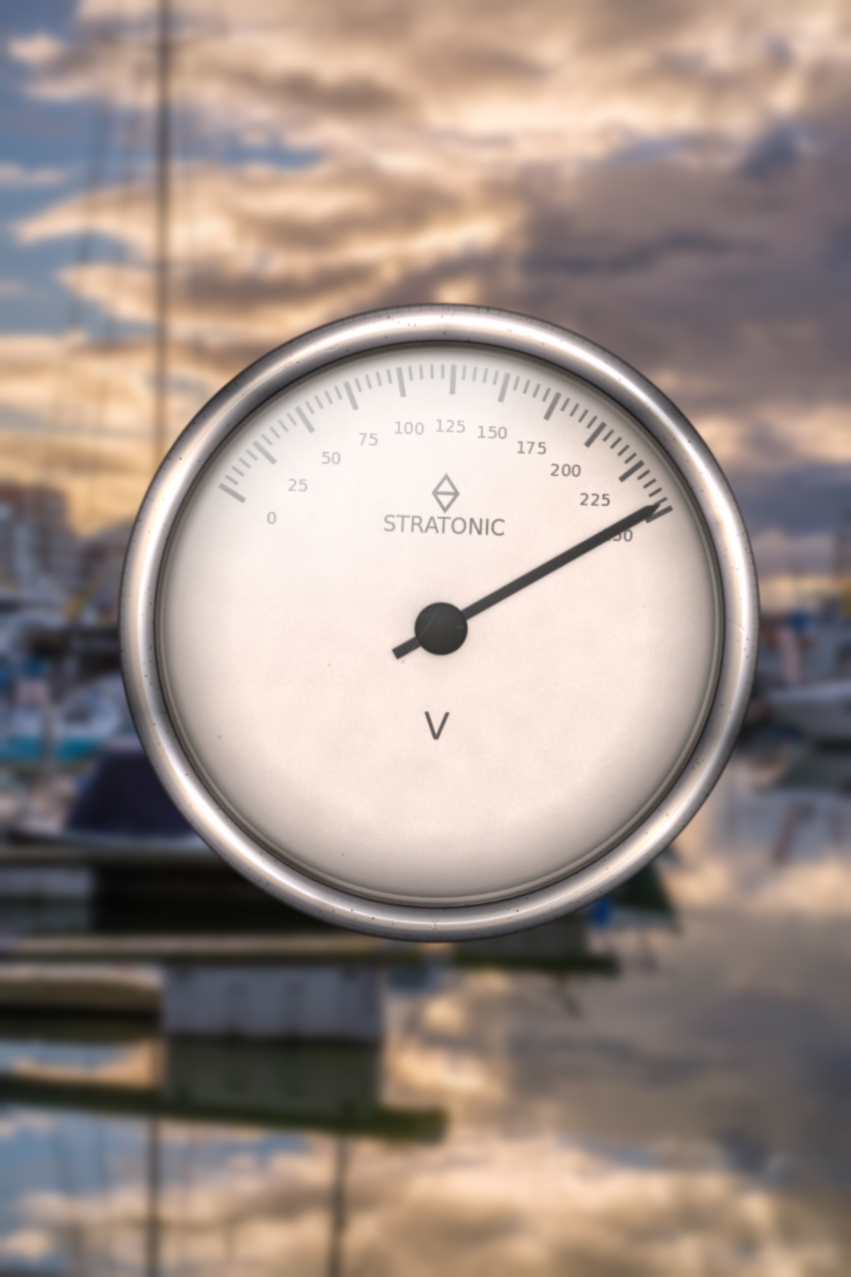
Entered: 245 V
